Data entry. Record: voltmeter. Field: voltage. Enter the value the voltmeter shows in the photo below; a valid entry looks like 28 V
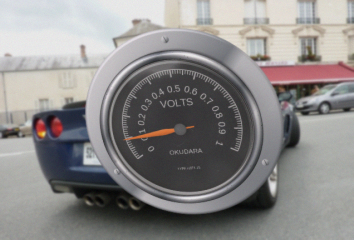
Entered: 0.1 V
